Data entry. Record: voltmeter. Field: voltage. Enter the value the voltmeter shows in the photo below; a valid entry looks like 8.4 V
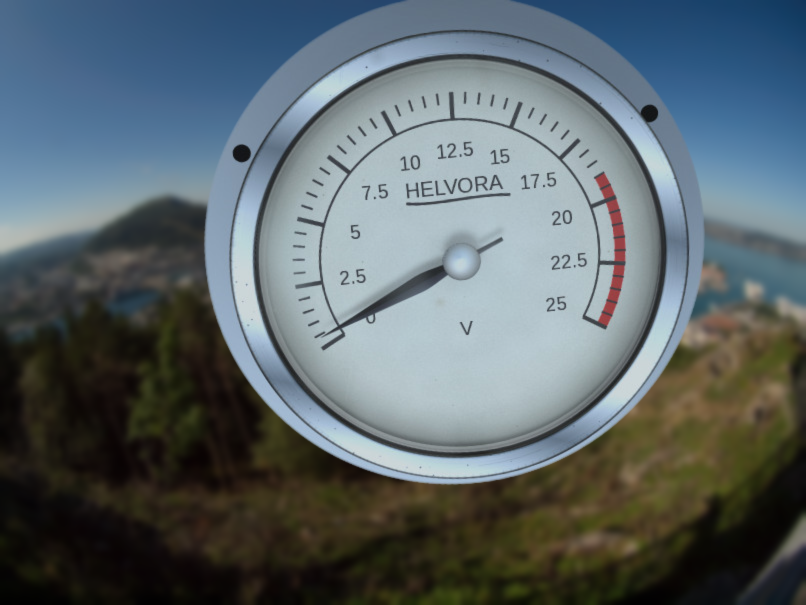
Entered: 0.5 V
